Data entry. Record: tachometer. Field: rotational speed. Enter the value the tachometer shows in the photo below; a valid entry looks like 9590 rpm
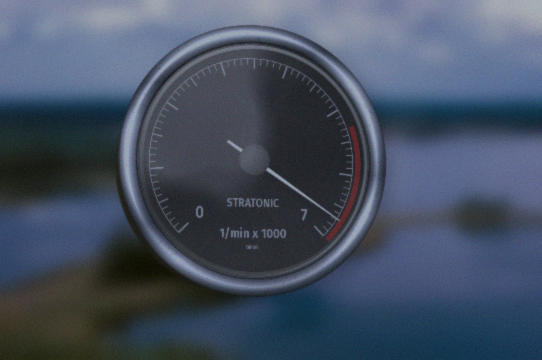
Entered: 6700 rpm
